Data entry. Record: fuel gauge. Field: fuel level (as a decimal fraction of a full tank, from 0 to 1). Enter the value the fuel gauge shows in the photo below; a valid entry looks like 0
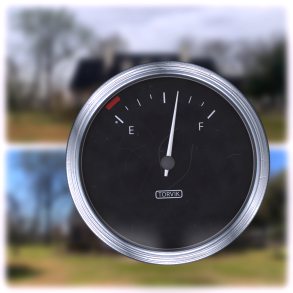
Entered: 0.625
